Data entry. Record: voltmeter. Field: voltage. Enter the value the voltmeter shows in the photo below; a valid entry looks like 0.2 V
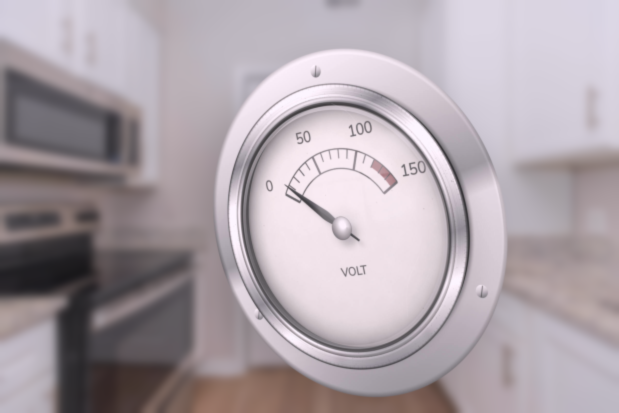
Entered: 10 V
